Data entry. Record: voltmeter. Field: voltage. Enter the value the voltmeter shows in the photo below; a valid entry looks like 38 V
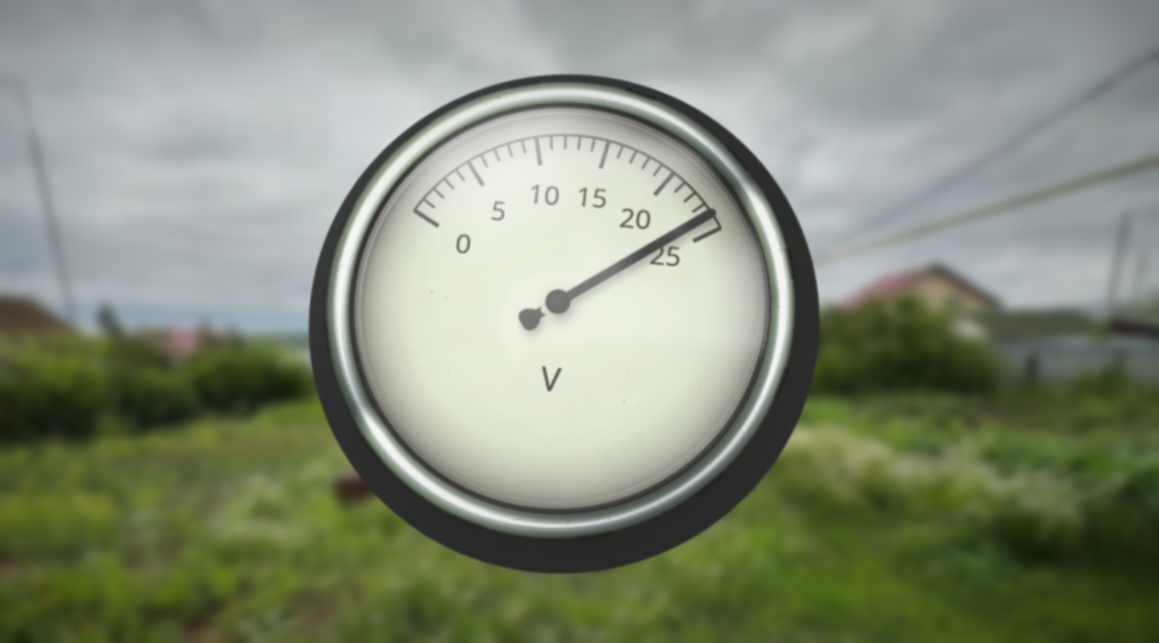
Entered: 24 V
